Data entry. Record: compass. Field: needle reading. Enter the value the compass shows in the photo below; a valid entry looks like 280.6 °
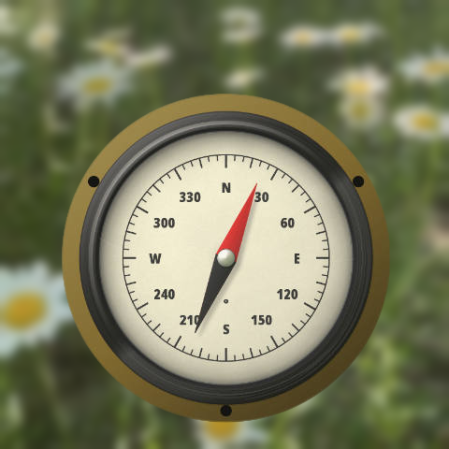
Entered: 22.5 °
